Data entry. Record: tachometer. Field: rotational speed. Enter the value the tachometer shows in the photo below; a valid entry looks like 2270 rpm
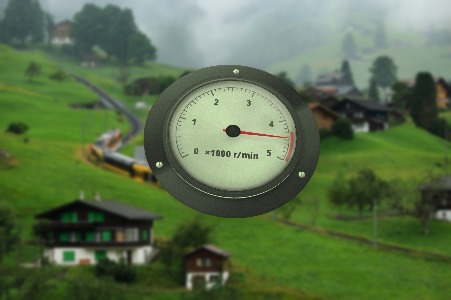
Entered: 4500 rpm
